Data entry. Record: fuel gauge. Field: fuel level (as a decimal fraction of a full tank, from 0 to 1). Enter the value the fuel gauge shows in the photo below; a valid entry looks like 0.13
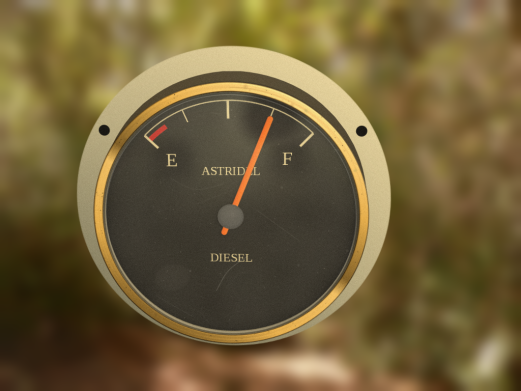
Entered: 0.75
